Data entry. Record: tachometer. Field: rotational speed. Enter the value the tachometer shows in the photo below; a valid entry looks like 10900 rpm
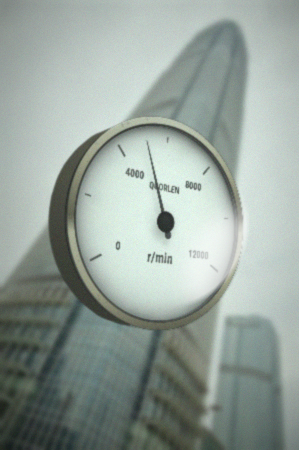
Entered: 5000 rpm
